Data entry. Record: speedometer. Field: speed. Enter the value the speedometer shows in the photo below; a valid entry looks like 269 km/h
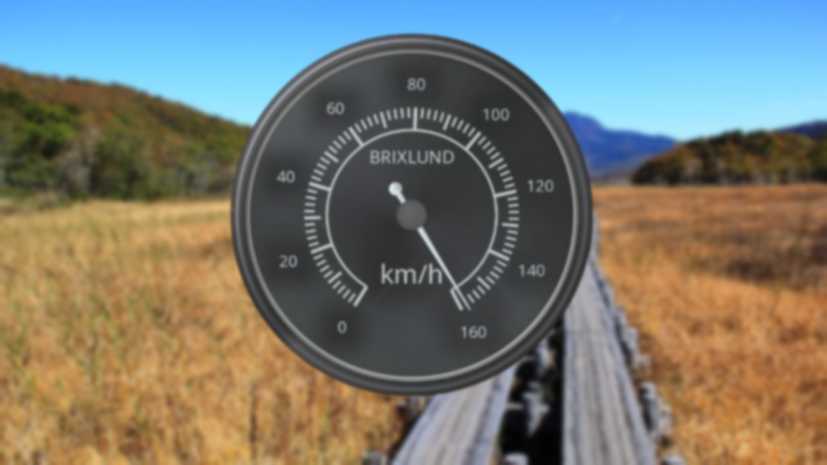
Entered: 158 km/h
